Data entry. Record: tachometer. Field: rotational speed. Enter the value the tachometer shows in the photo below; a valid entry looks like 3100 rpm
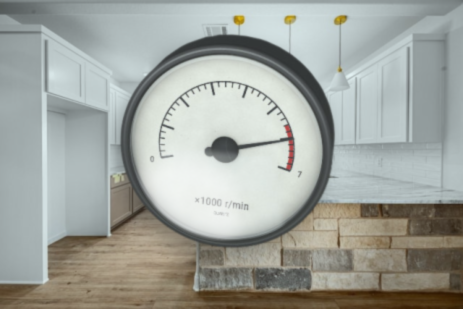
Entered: 6000 rpm
